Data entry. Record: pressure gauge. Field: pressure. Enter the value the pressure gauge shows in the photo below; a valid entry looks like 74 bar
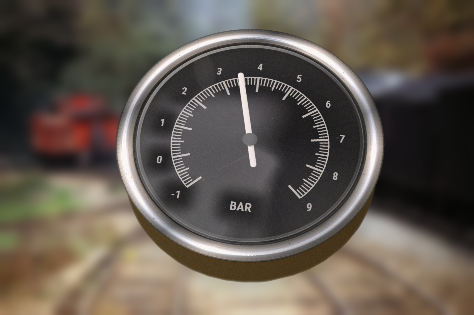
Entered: 3.5 bar
